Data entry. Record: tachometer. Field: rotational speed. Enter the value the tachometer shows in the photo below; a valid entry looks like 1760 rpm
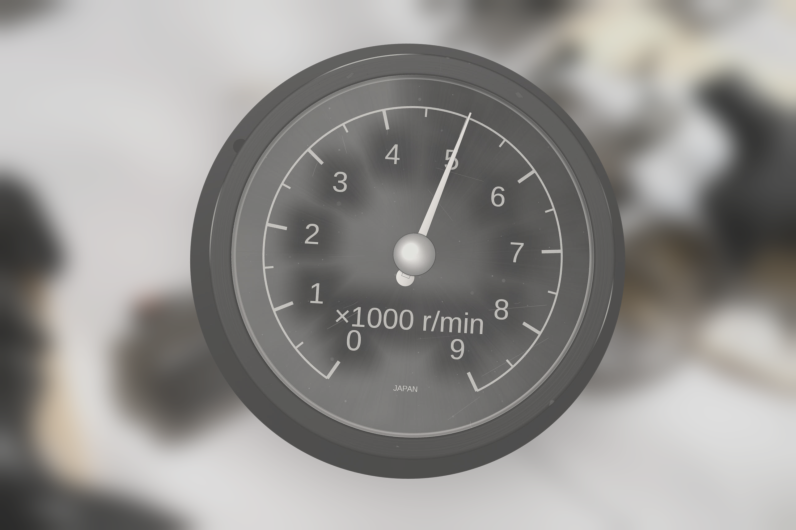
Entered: 5000 rpm
